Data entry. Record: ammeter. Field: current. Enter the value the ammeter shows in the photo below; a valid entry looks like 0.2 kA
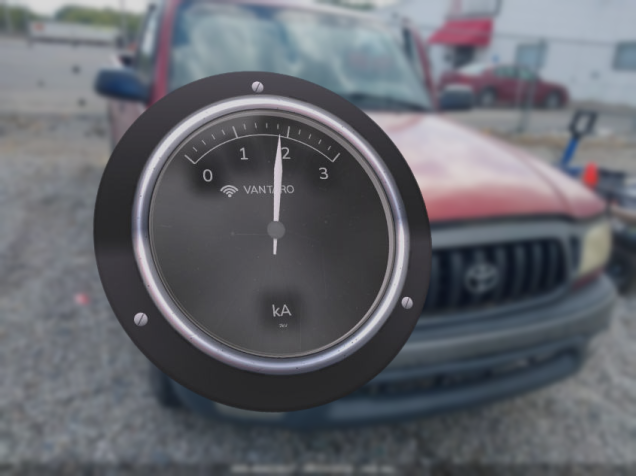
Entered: 1.8 kA
